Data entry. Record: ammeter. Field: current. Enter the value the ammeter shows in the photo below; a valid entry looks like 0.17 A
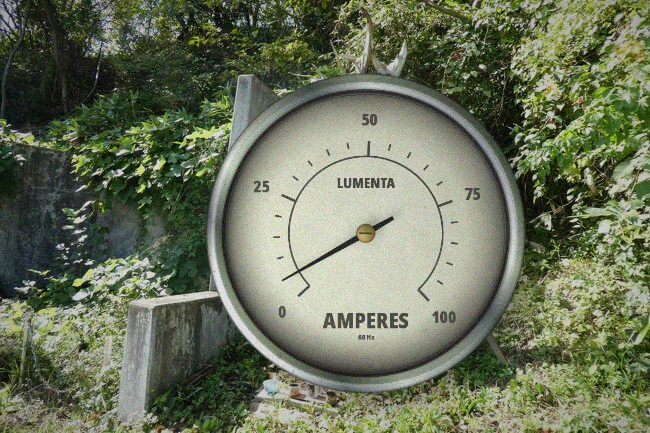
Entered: 5 A
